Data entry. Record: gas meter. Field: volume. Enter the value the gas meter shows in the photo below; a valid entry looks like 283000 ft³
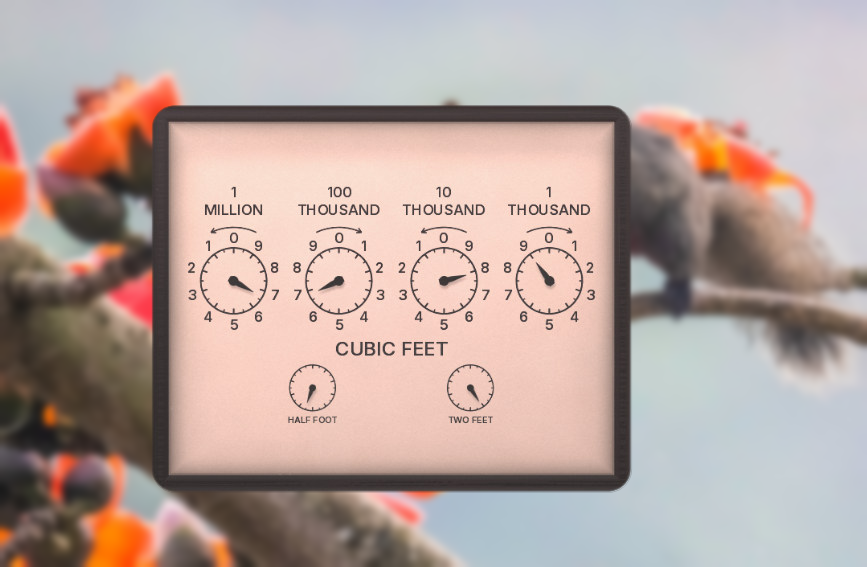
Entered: 667900 ft³
